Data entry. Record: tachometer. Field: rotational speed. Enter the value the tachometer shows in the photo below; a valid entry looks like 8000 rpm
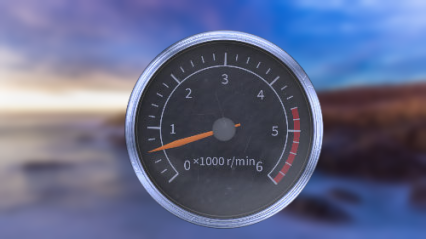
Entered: 600 rpm
